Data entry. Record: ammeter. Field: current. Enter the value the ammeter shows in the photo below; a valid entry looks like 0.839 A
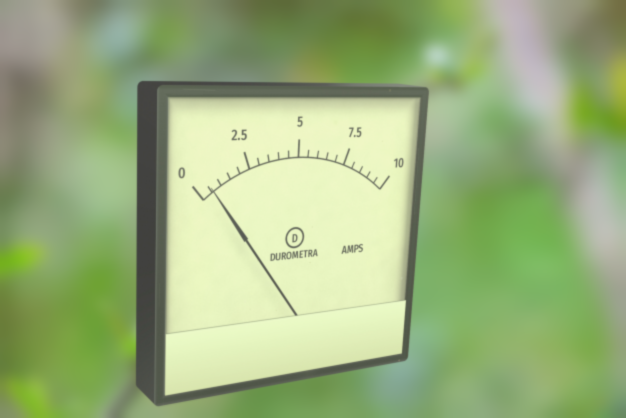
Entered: 0.5 A
